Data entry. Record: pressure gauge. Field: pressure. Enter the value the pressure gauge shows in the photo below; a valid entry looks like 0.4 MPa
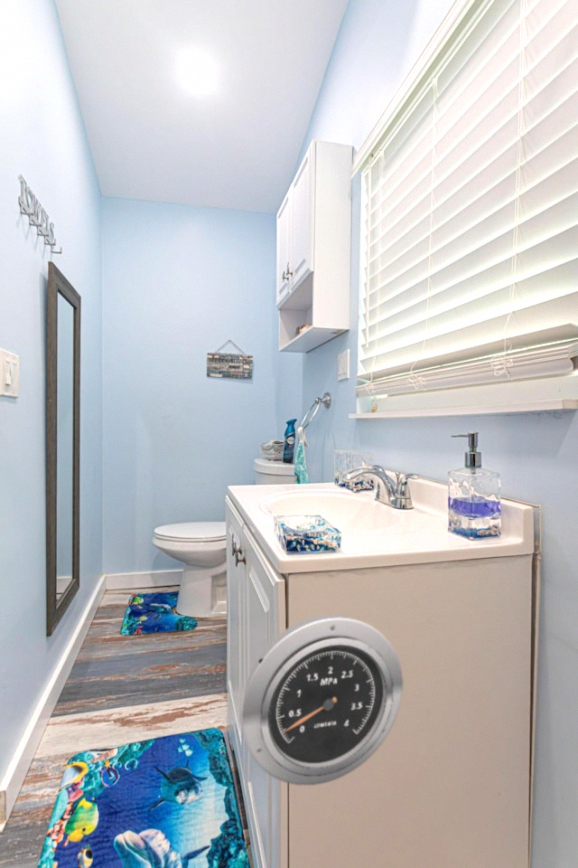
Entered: 0.25 MPa
